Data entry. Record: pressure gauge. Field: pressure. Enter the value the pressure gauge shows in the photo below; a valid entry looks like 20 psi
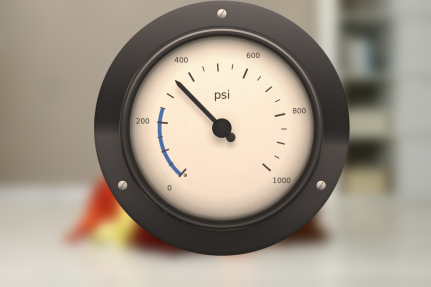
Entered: 350 psi
